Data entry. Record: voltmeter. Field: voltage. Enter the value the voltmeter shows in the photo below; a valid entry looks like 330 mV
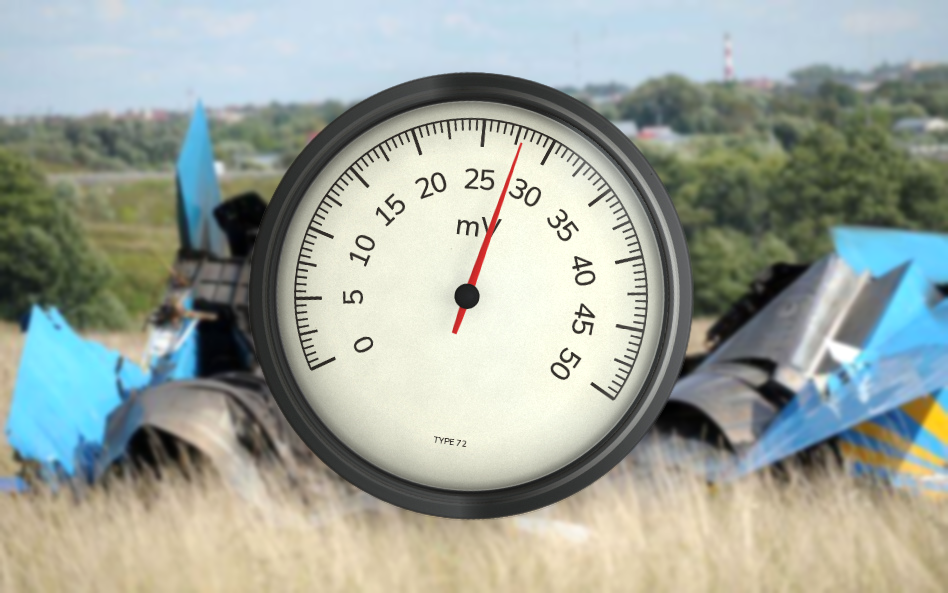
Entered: 28 mV
